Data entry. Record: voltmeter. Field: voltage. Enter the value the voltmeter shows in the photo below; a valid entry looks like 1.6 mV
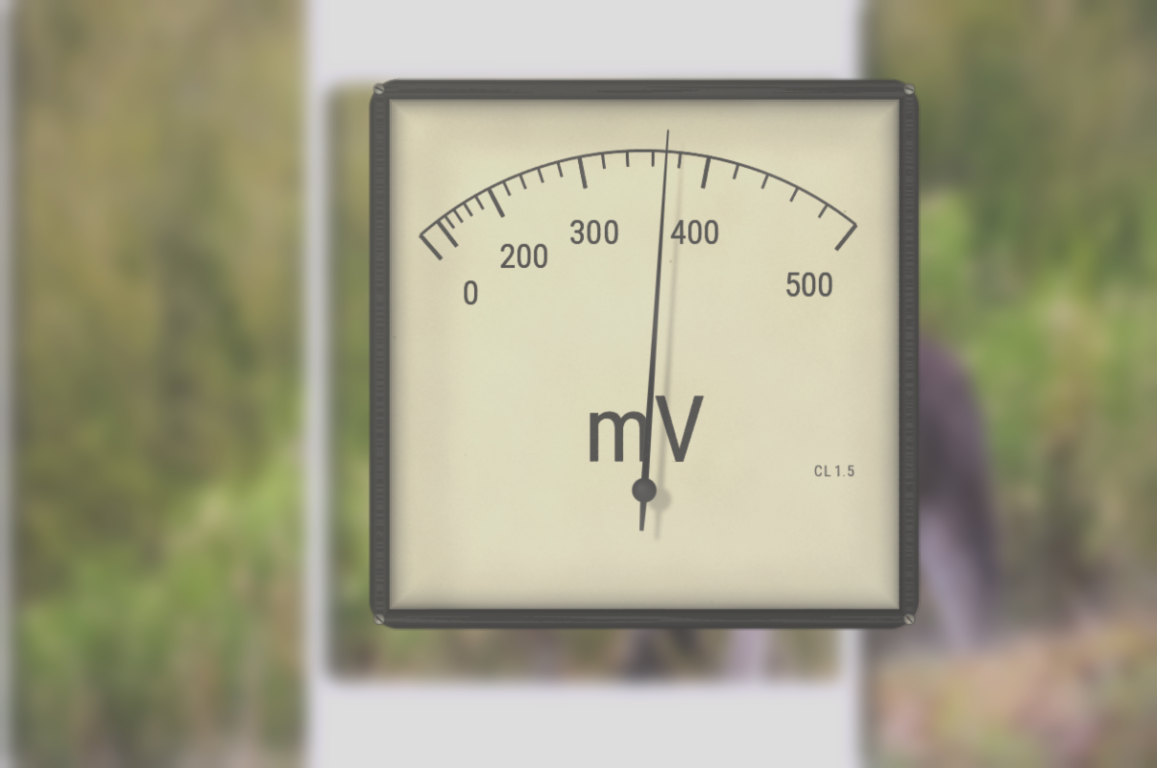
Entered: 370 mV
